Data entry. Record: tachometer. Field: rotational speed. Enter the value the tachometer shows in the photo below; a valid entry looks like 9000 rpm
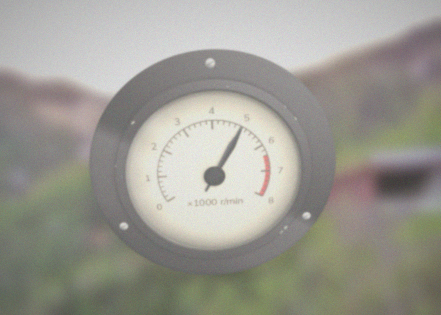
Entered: 5000 rpm
